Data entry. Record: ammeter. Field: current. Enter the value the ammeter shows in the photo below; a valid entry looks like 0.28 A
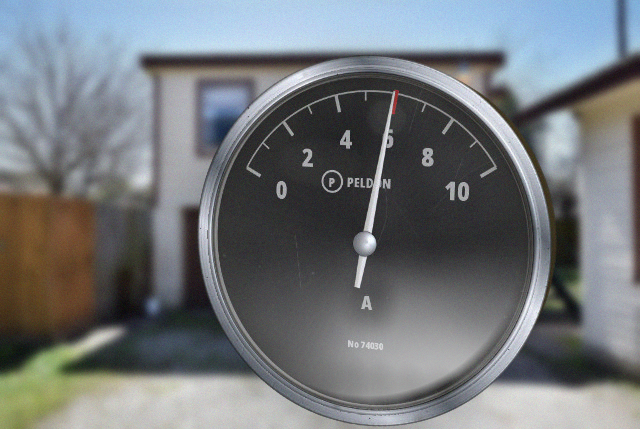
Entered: 6 A
